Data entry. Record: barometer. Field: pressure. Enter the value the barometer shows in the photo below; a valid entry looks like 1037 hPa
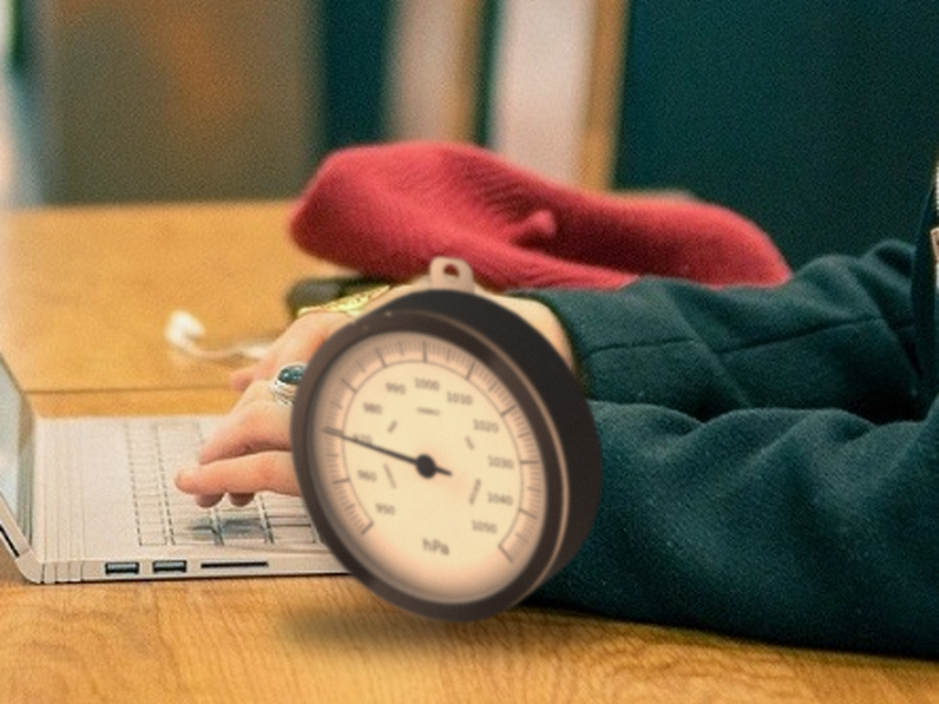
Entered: 970 hPa
